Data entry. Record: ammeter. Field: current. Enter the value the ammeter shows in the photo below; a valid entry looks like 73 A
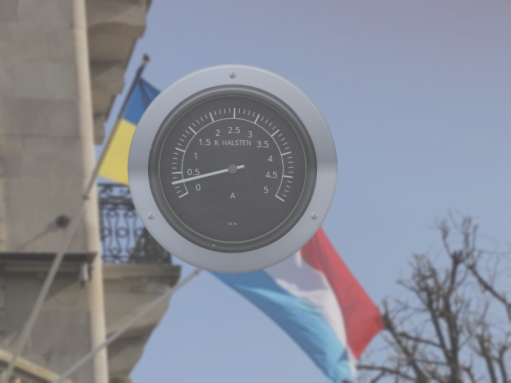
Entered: 0.3 A
